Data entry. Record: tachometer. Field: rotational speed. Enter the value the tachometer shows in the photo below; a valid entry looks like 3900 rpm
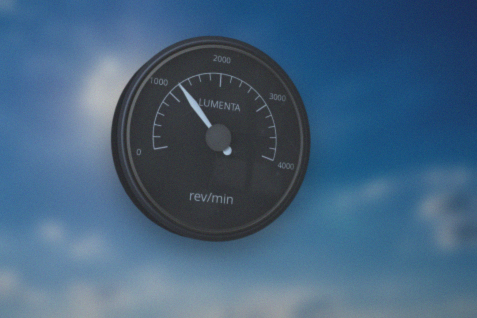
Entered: 1200 rpm
